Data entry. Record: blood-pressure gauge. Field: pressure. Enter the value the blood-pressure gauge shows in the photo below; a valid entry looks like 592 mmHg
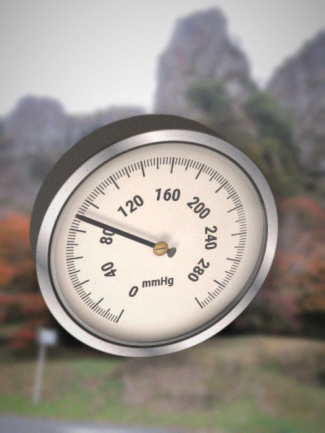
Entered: 90 mmHg
